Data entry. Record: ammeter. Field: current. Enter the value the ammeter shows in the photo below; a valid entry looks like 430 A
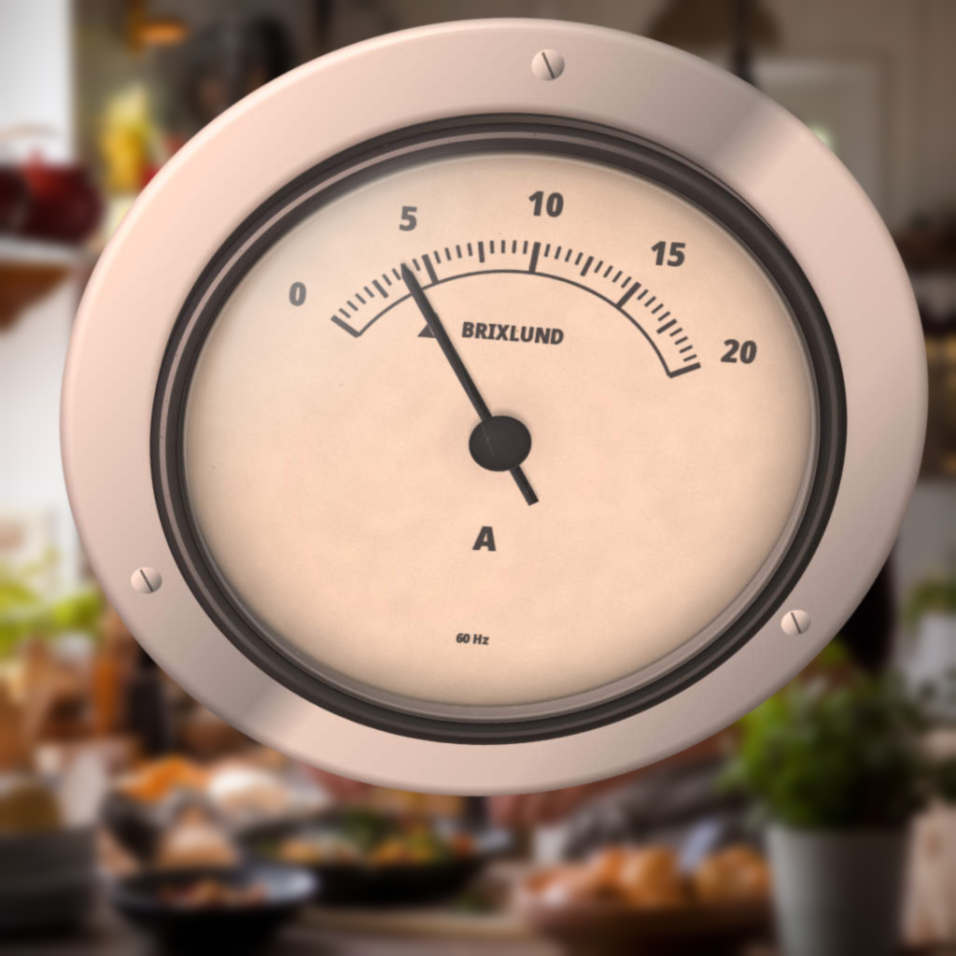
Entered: 4 A
